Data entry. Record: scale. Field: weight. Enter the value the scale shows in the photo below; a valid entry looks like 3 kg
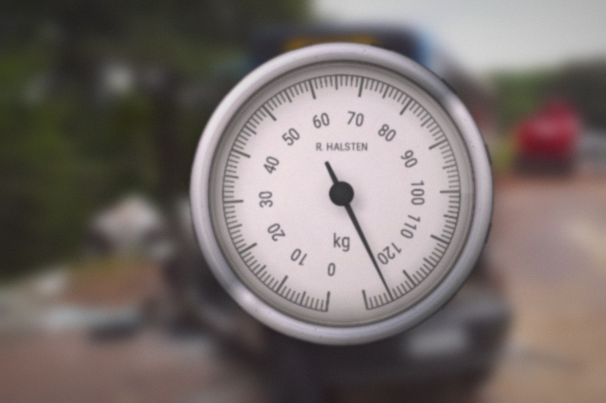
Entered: 125 kg
